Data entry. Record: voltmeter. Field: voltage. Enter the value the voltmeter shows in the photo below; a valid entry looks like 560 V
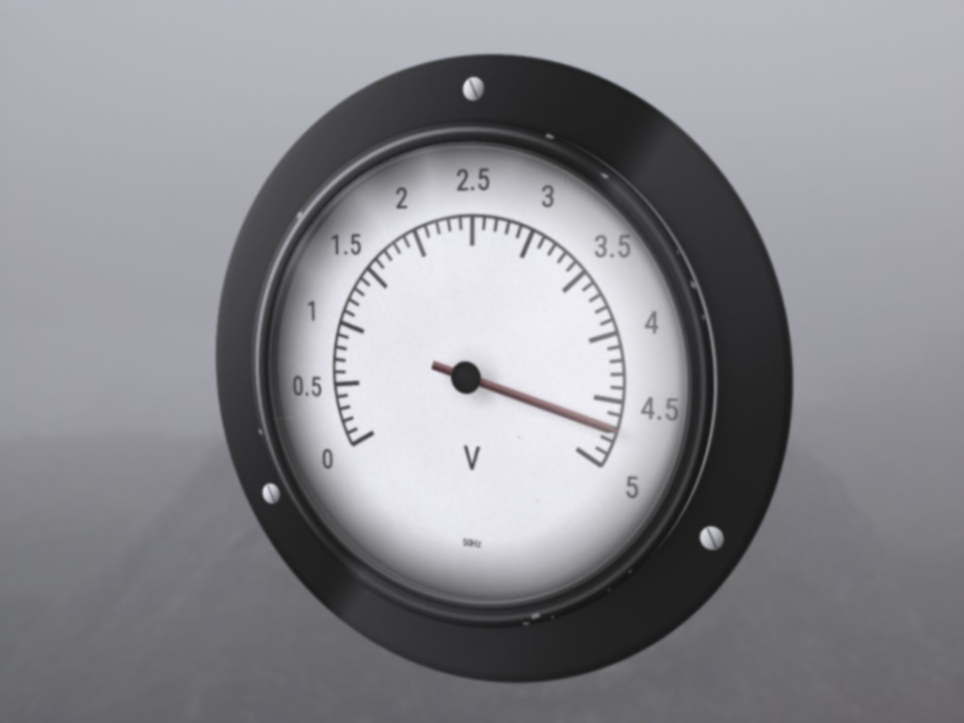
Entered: 4.7 V
